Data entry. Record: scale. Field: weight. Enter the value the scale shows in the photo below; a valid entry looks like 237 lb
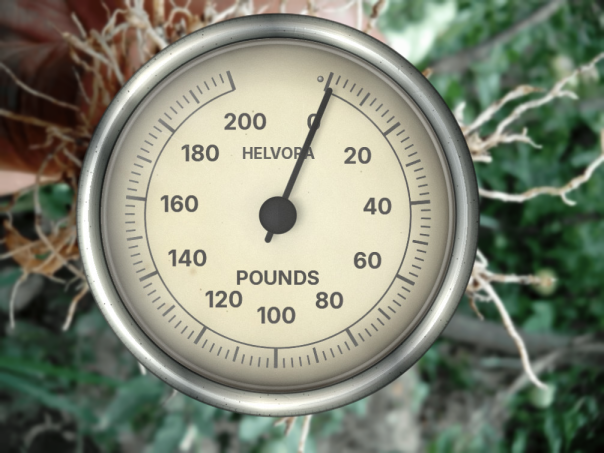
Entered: 1 lb
